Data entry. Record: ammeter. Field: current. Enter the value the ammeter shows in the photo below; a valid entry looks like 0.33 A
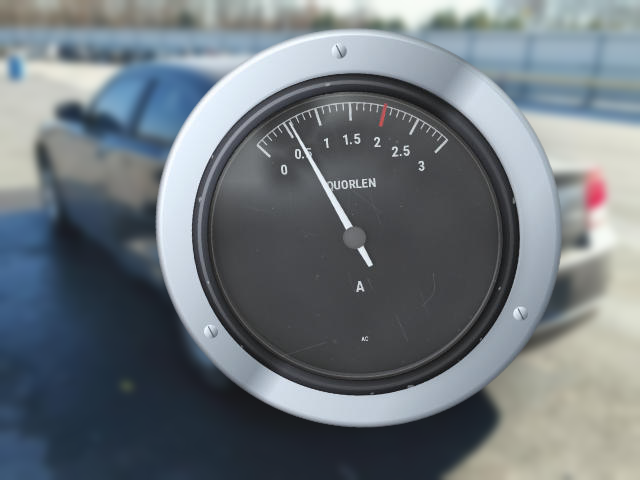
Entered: 0.6 A
